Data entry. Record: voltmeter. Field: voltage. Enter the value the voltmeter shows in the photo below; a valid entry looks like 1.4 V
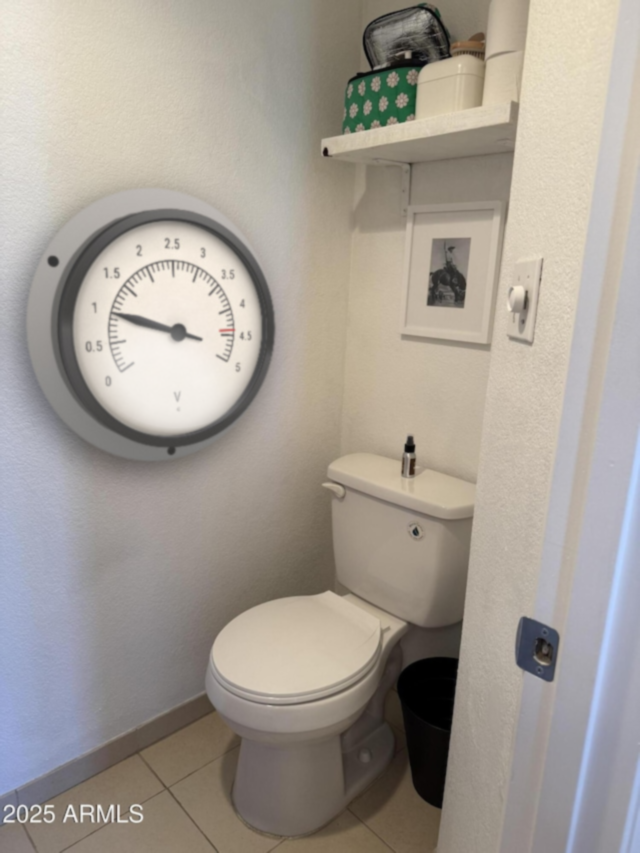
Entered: 1 V
